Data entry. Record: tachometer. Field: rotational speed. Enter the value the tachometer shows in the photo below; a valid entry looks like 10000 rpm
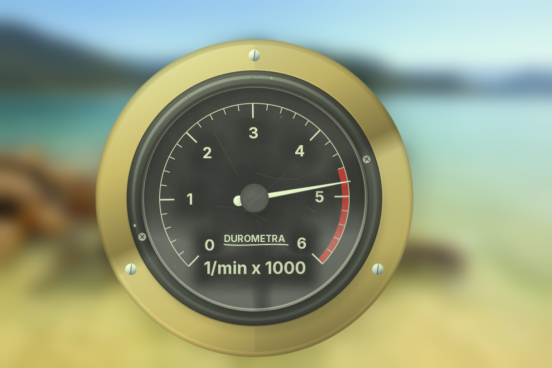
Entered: 4800 rpm
